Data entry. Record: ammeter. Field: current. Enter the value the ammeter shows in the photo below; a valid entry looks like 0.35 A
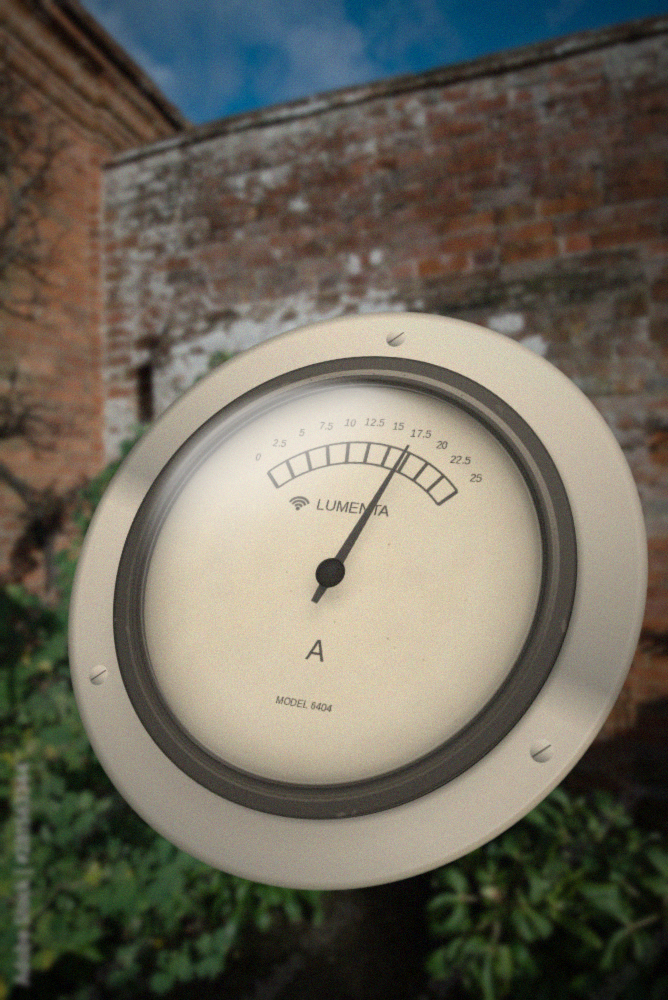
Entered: 17.5 A
